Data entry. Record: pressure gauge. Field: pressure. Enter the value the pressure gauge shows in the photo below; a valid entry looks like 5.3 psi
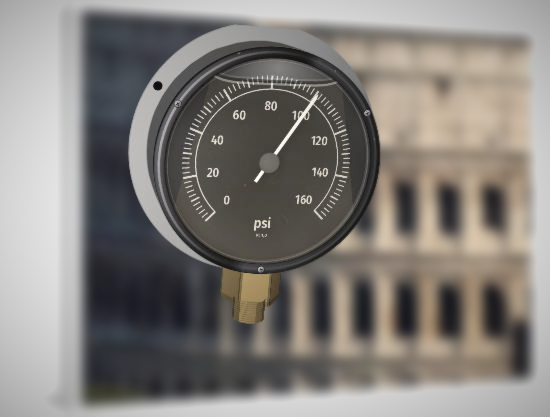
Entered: 100 psi
